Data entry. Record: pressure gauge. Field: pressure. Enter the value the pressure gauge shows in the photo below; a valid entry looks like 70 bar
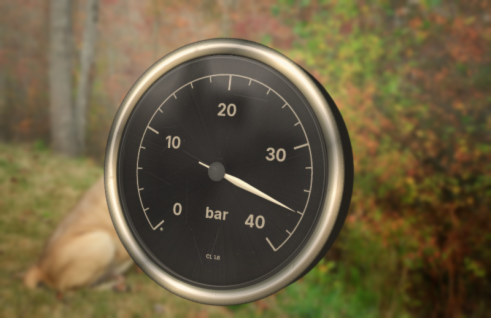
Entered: 36 bar
